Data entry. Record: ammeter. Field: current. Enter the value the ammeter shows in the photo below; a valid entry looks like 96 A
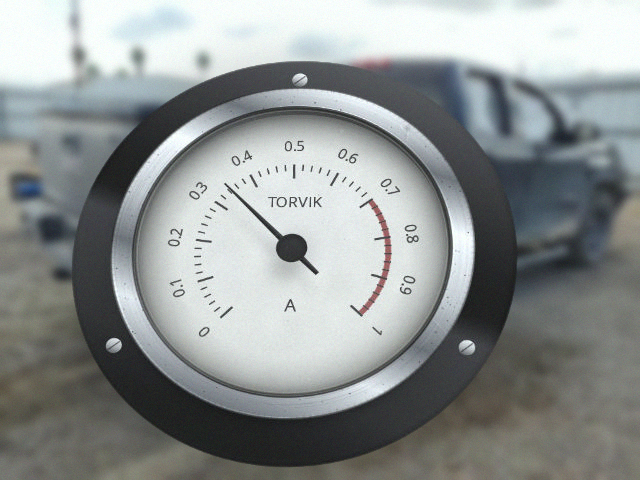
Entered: 0.34 A
